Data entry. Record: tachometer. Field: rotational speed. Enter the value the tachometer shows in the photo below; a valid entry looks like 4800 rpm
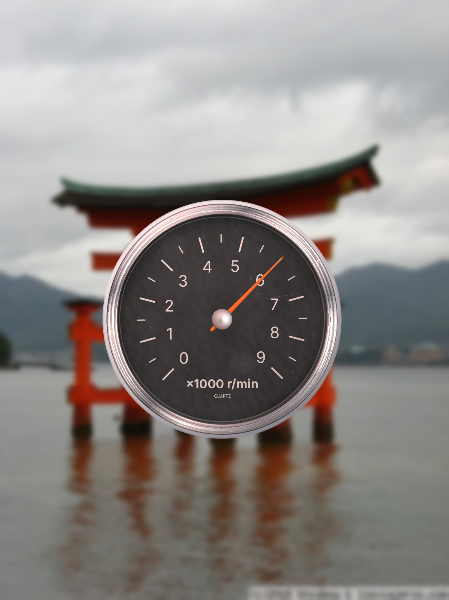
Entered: 6000 rpm
